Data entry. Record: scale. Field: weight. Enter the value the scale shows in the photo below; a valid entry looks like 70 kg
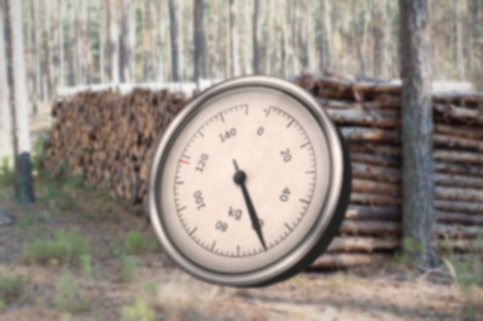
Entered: 60 kg
